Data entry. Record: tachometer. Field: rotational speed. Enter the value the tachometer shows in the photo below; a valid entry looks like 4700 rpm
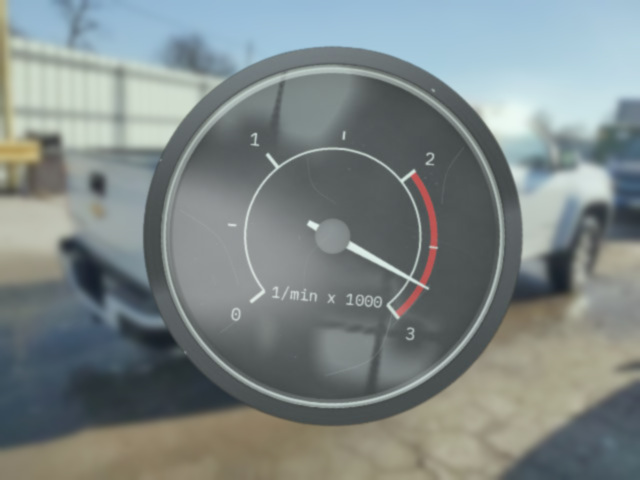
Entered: 2750 rpm
